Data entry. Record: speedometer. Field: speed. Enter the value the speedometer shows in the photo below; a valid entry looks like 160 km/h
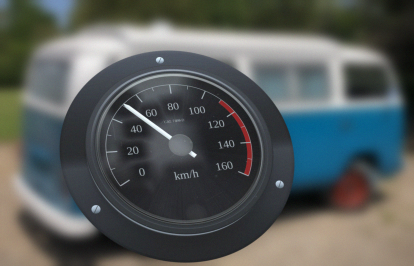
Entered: 50 km/h
